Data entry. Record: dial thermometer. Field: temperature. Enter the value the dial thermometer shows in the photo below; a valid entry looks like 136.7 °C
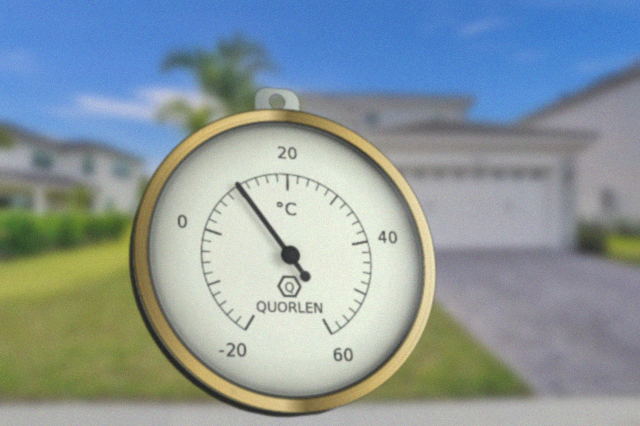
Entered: 10 °C
